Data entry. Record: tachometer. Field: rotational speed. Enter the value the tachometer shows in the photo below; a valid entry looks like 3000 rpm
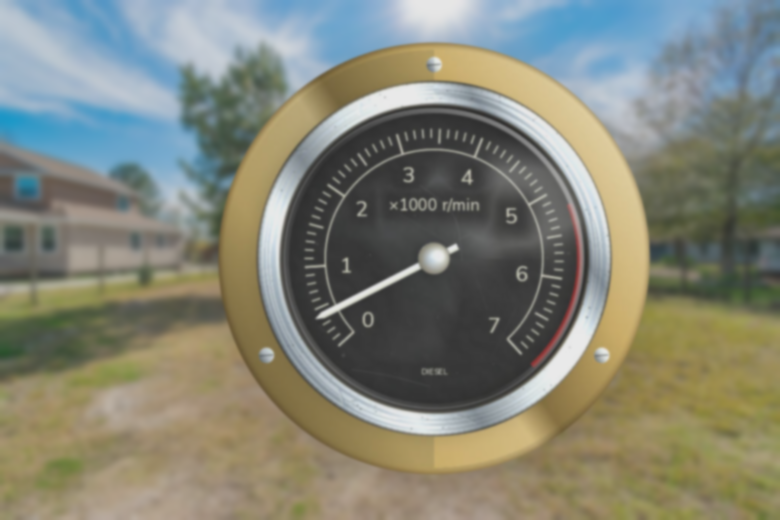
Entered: 400 rpm
